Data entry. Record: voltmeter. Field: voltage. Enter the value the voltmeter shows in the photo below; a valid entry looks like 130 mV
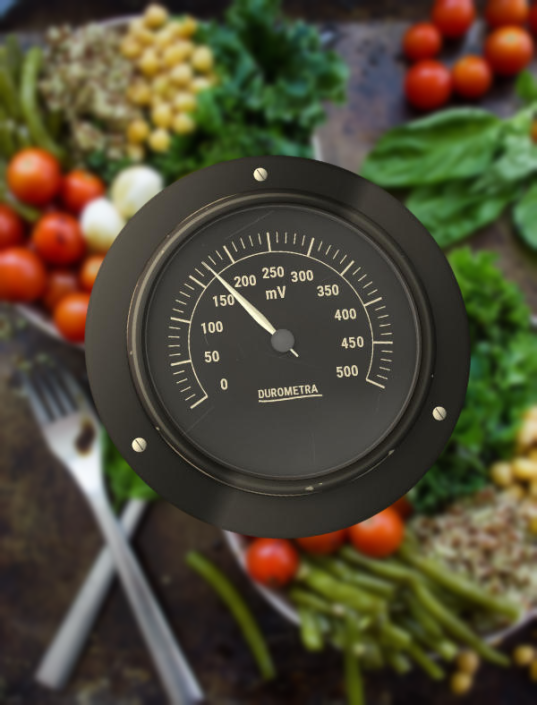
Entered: 170 mV
